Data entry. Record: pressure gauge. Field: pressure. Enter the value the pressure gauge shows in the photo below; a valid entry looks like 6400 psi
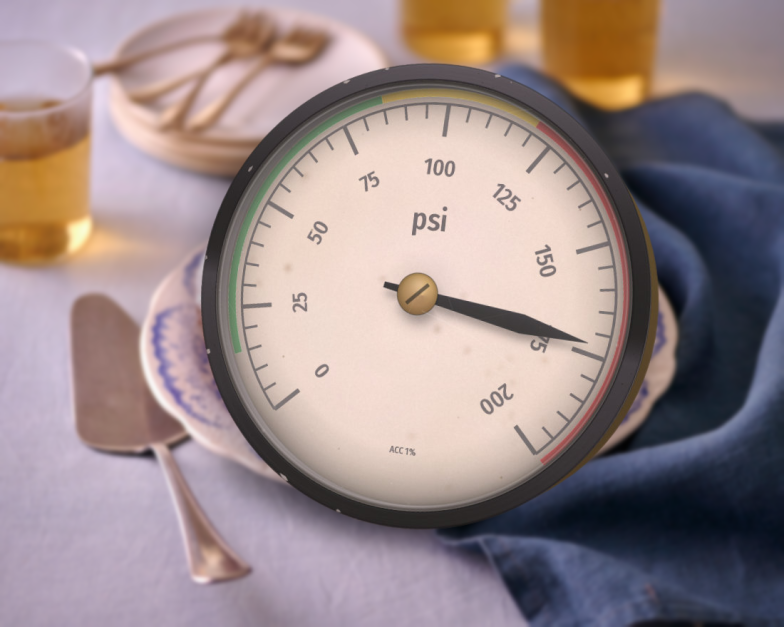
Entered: 172.5 psi
